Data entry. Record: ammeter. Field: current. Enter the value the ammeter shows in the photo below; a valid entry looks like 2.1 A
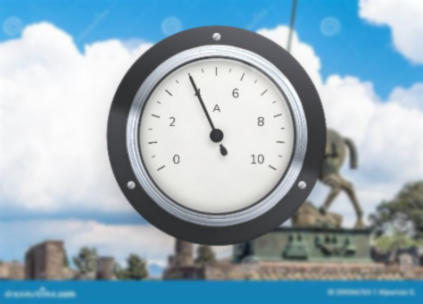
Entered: 4 A
